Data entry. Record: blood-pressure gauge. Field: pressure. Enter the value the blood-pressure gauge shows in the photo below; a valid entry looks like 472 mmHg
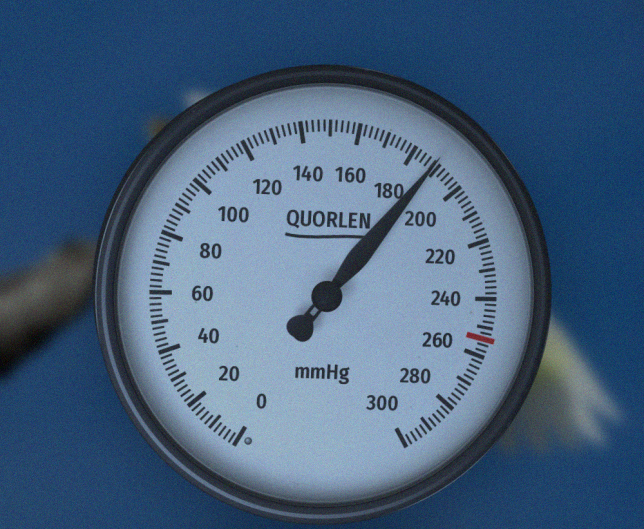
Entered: 188 mmHg
